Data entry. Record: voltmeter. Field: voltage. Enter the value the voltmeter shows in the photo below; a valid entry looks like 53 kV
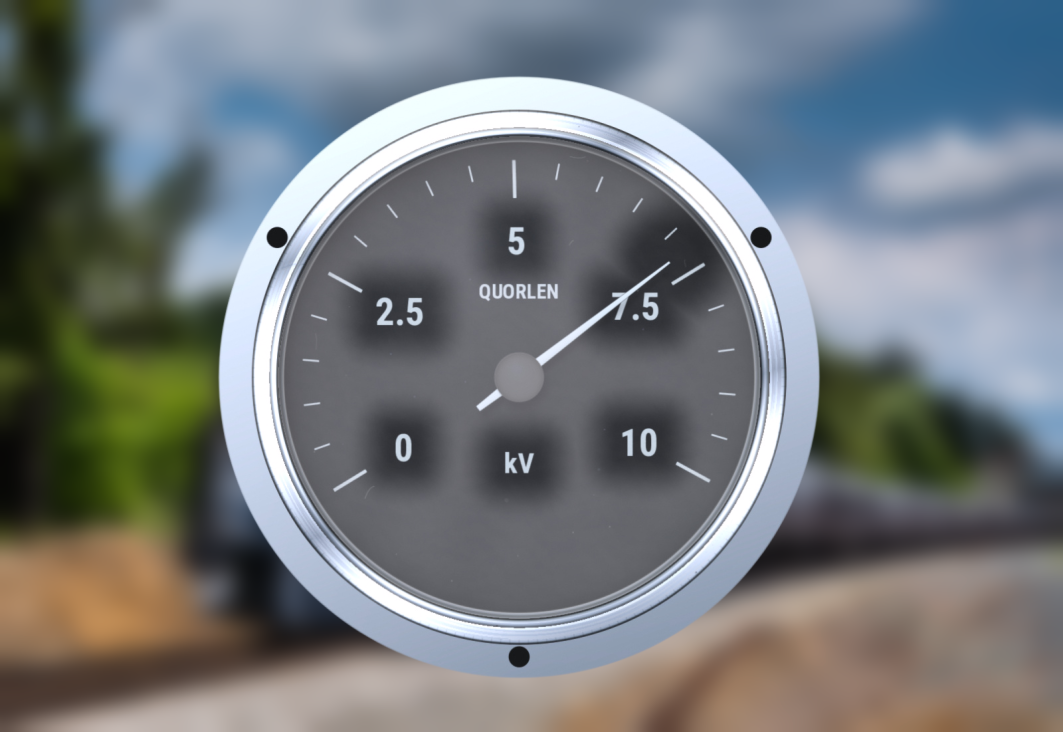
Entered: 7.25 kV
